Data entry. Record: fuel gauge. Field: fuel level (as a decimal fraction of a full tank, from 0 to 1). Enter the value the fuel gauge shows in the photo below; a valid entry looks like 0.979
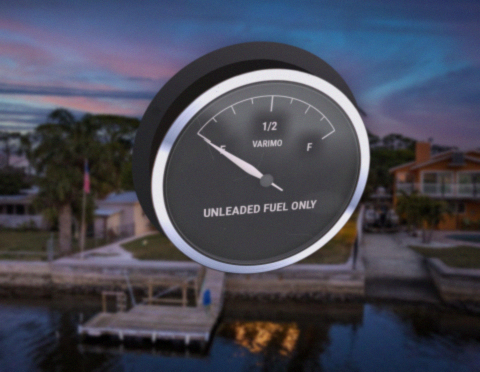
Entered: 0
